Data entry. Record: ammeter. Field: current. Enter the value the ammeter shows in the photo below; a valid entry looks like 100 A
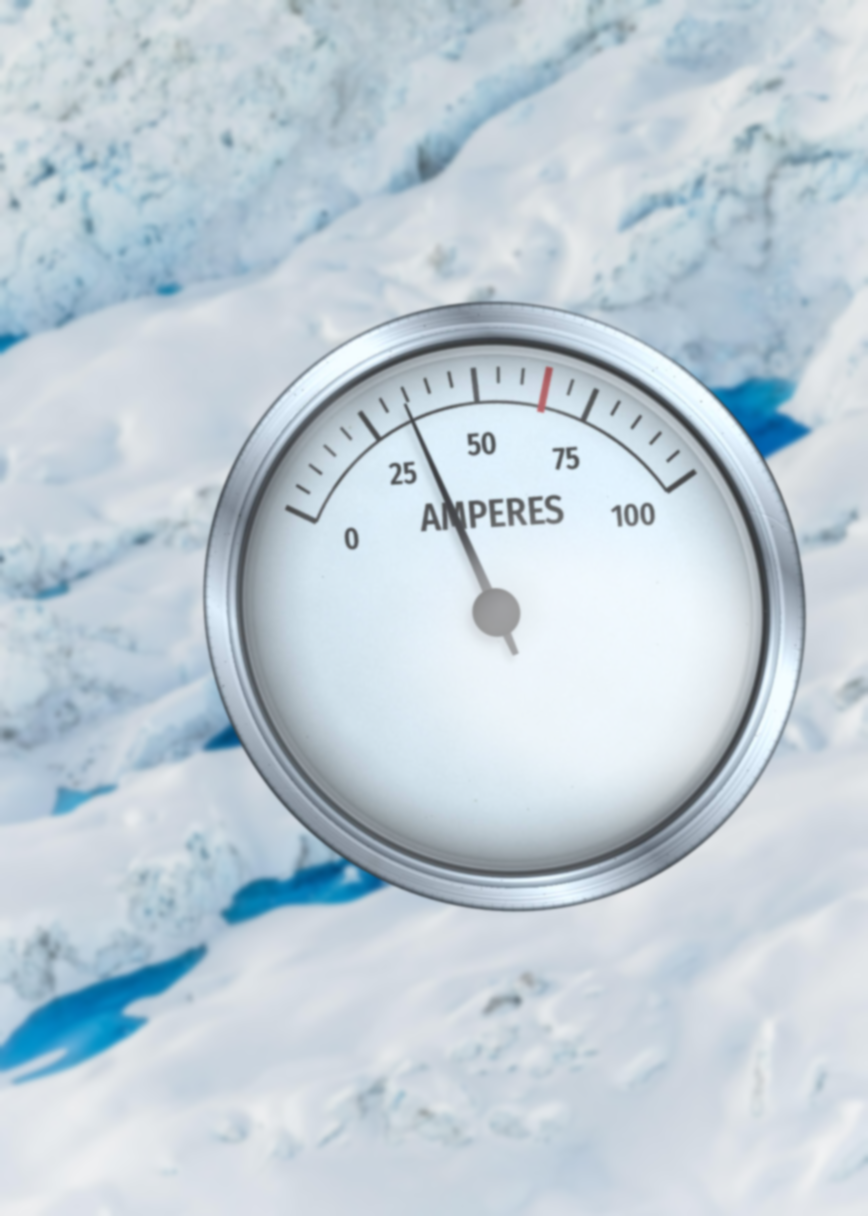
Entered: 35 A
